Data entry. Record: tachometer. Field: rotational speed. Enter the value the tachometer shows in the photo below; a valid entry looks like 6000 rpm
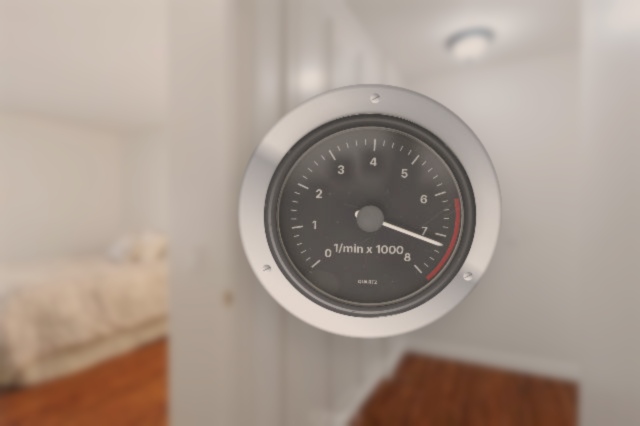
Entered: 7200 rpm
